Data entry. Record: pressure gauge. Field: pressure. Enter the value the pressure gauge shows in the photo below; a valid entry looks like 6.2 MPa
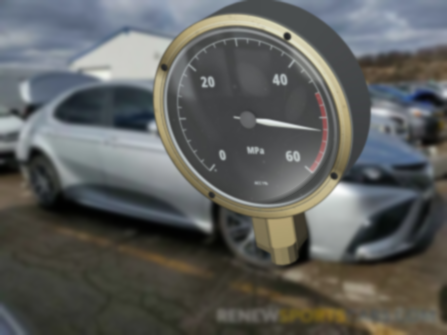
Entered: 52 MPa
